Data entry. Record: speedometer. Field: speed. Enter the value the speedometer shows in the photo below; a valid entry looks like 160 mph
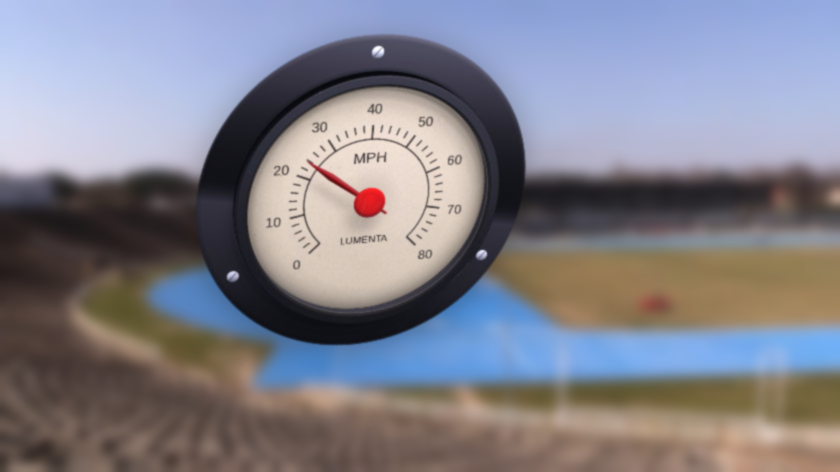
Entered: 24 mph
